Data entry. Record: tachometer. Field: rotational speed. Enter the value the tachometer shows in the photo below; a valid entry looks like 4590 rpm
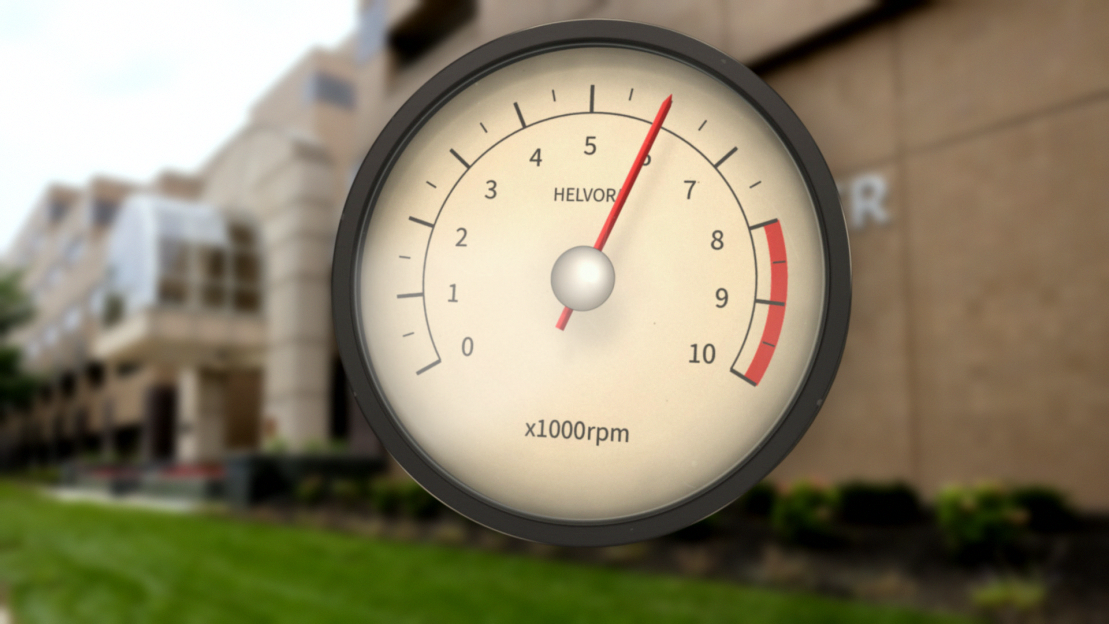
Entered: 6000 rpm
